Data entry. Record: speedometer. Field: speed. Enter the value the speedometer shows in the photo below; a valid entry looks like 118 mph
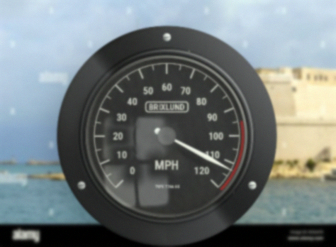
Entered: 112.5 mph
